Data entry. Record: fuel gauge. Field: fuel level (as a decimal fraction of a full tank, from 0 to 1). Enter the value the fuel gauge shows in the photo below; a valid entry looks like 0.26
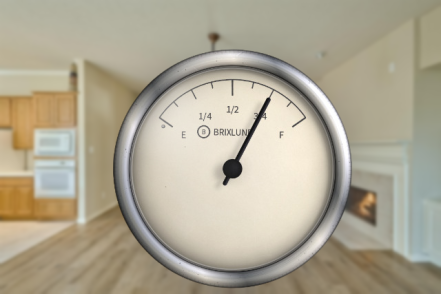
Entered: 0.75
